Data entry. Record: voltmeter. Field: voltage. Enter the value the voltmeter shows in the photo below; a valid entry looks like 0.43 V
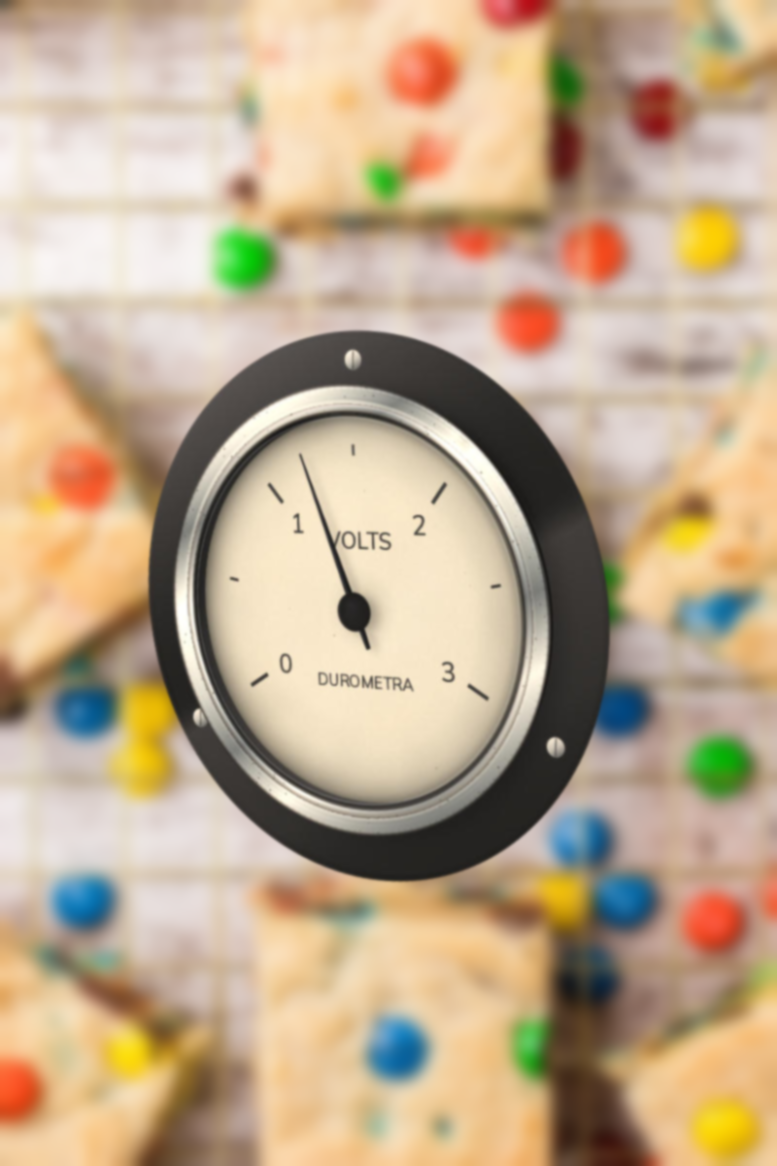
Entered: 1.25 V
